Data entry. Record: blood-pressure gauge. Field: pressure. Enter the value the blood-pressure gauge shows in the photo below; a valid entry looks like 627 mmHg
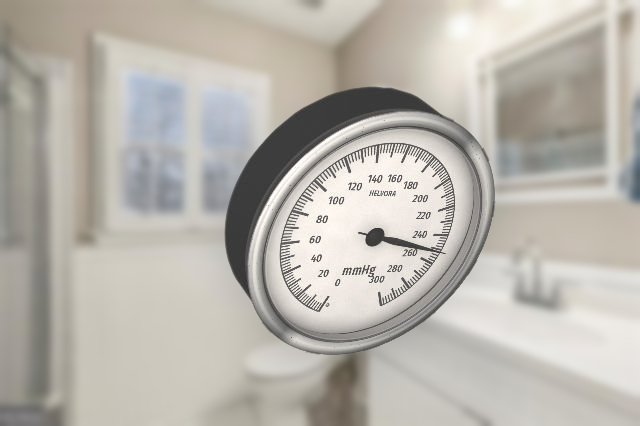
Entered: 250 mmHg
